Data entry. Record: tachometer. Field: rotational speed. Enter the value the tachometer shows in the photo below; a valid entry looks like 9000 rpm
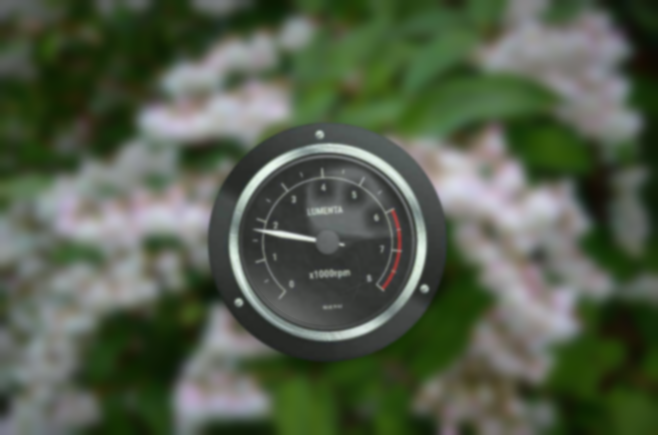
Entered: 1750 rpm
